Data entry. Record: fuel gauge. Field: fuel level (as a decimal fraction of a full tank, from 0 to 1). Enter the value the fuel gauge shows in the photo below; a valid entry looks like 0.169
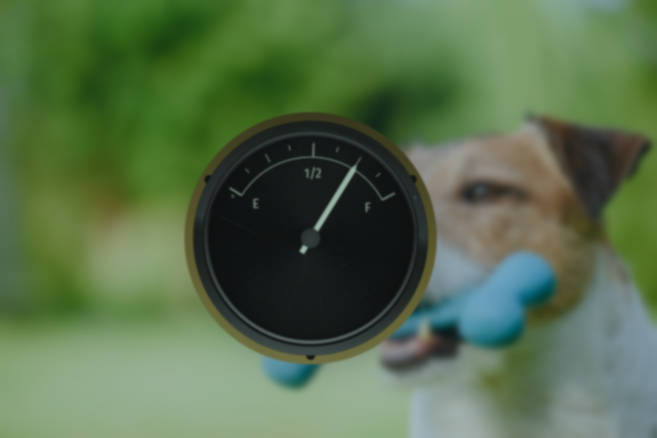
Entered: 0.75
